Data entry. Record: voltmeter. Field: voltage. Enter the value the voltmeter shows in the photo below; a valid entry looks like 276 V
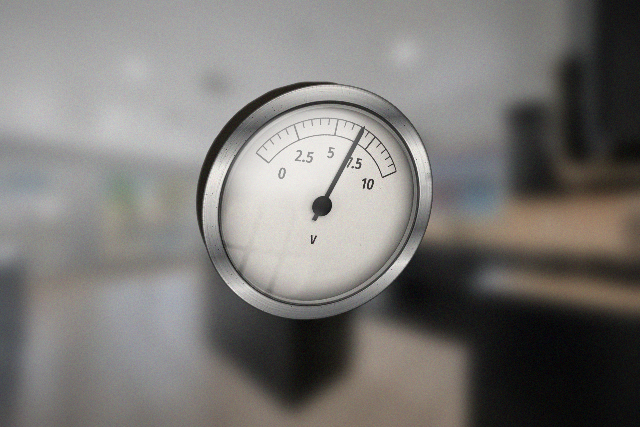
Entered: 6.5 V
